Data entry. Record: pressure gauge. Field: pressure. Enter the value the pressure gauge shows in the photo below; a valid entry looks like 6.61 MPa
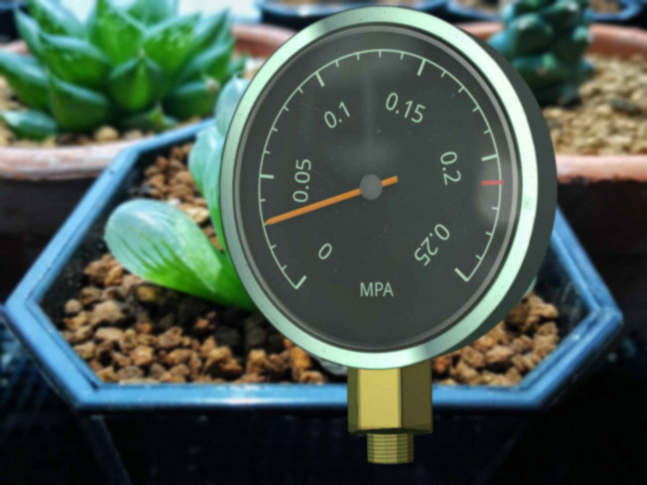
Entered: 0.03 MPa
